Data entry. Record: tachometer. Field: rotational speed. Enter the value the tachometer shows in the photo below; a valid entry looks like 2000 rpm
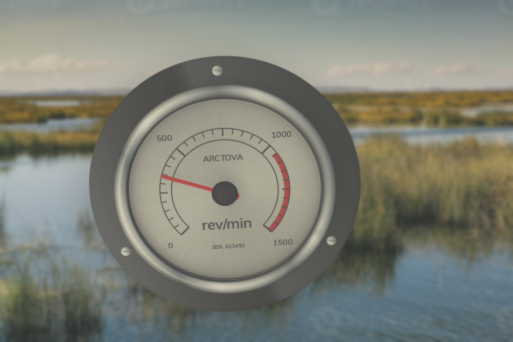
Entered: 350 rpm
